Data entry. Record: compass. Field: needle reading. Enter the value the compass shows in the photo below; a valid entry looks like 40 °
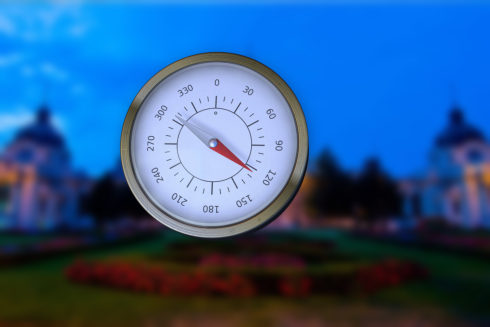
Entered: 125 °
